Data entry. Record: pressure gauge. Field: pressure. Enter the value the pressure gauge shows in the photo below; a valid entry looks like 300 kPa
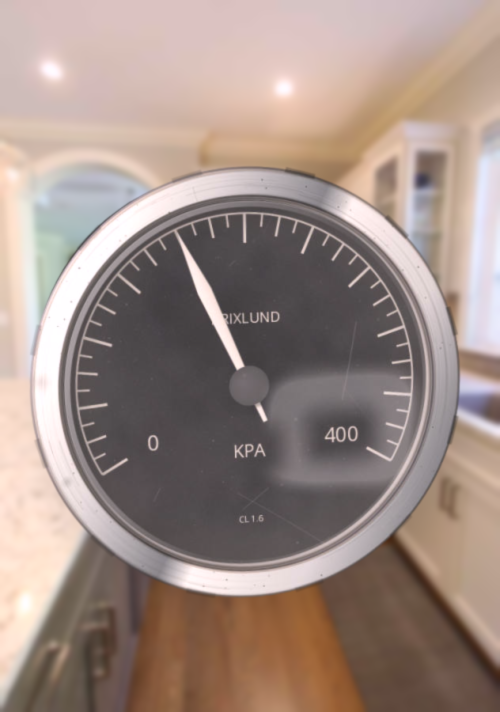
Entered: 160 kPa
